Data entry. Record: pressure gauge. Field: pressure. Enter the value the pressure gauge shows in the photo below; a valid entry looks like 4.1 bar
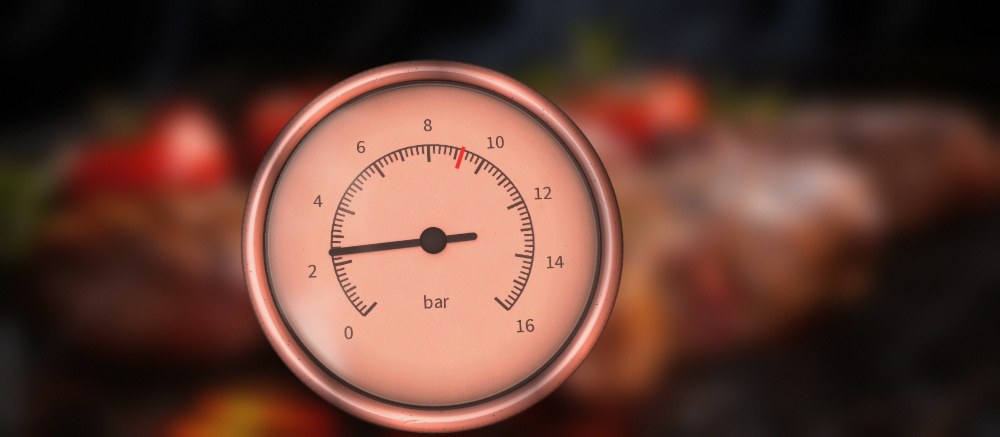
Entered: 2.4 bar
